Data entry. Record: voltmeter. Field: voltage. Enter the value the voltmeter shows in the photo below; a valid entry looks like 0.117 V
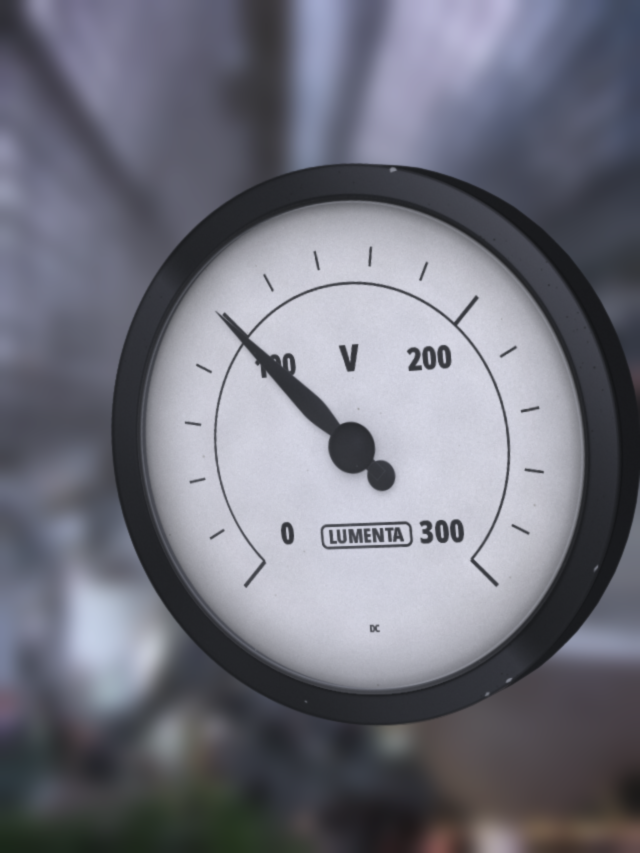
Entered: 100 V
